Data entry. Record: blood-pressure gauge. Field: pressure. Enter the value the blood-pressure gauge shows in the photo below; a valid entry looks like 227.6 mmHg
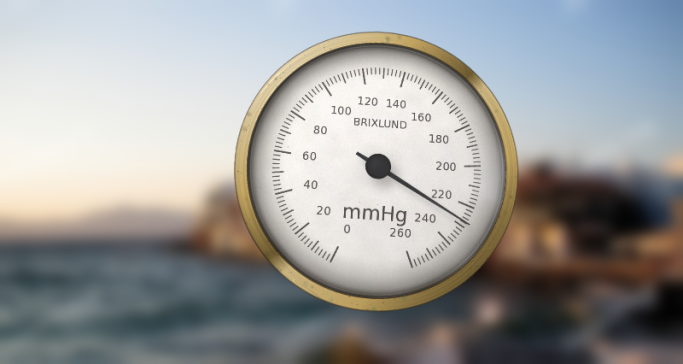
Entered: 228 mmHg
